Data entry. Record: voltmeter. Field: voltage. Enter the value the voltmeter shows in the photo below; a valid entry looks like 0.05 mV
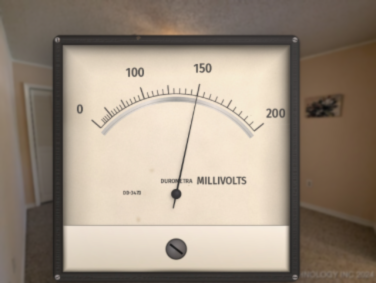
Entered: 150 mV
